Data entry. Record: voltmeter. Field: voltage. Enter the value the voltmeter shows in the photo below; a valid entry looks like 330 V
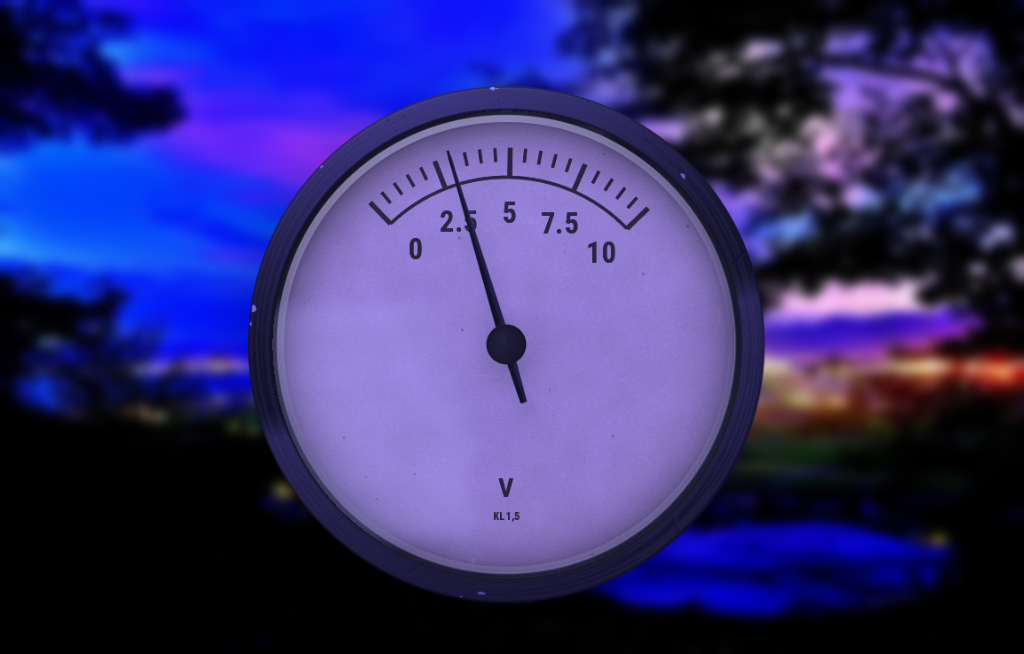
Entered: 3 V
